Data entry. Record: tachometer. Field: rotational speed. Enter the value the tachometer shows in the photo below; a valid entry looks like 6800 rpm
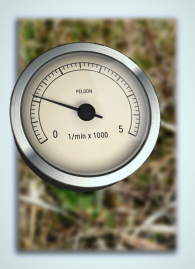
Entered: 1100 rpm
